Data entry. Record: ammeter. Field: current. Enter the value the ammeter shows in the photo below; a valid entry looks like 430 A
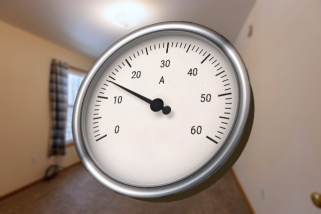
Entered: 14 A
